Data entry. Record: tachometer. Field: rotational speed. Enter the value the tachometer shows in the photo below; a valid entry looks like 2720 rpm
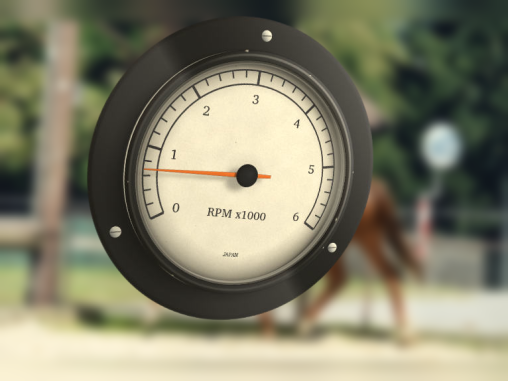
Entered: 700 rpm
